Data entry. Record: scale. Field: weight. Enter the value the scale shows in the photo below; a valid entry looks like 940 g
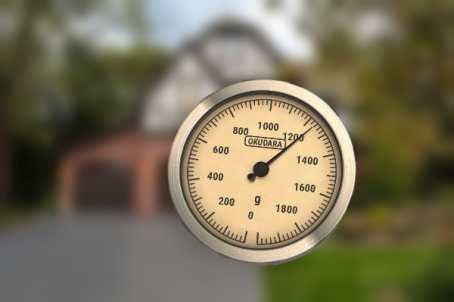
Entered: 1240 g
